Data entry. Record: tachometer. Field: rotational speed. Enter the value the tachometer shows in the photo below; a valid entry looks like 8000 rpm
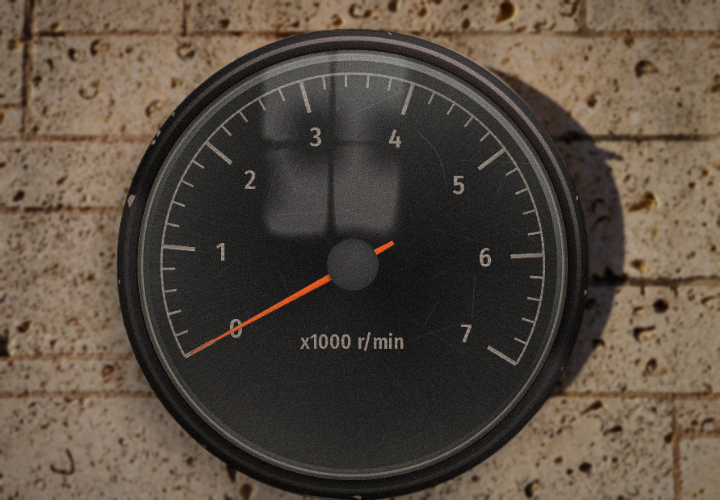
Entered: 0 rpm
